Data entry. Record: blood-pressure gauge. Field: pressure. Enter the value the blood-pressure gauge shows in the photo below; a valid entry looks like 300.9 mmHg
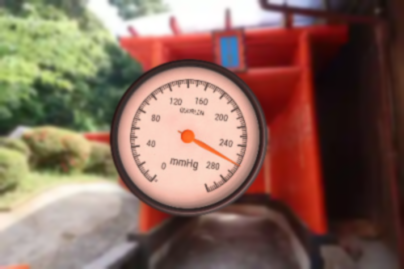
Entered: 260 mmHg
